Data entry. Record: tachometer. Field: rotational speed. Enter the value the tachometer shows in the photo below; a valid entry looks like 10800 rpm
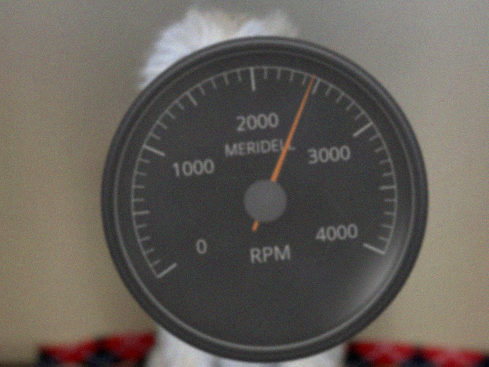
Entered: 2450 rpm
